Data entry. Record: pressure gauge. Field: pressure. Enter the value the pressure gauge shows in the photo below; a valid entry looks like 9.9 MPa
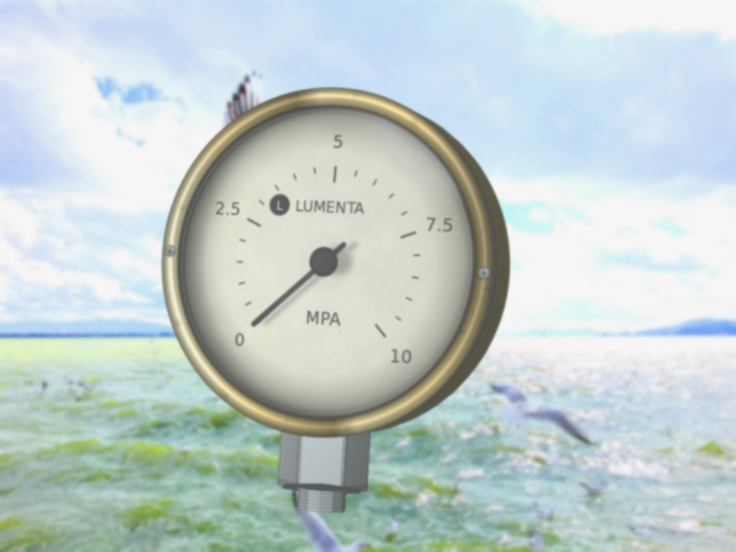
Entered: 0 MPa
